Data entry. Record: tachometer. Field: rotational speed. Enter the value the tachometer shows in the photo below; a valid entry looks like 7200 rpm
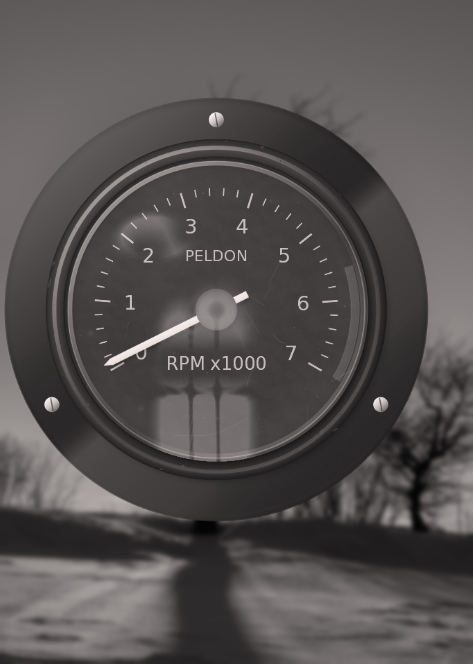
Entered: 100 rpm
